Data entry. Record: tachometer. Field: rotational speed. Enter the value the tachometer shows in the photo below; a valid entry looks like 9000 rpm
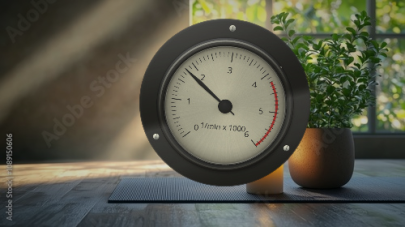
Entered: 1800 rpm
